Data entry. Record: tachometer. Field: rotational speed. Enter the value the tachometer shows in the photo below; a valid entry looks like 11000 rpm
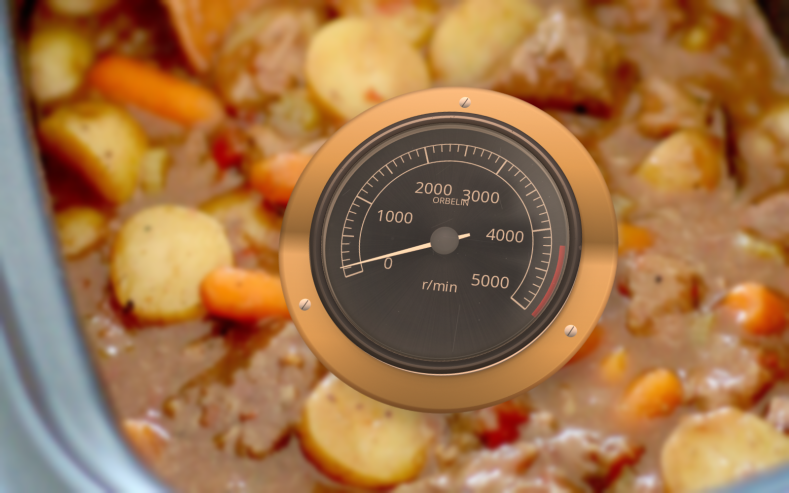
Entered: 100 rpm
